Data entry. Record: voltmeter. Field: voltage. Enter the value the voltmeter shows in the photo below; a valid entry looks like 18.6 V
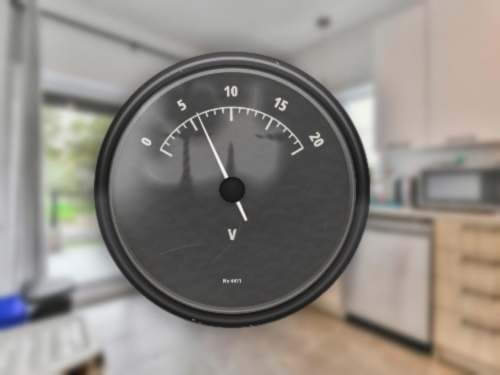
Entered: 6 V
